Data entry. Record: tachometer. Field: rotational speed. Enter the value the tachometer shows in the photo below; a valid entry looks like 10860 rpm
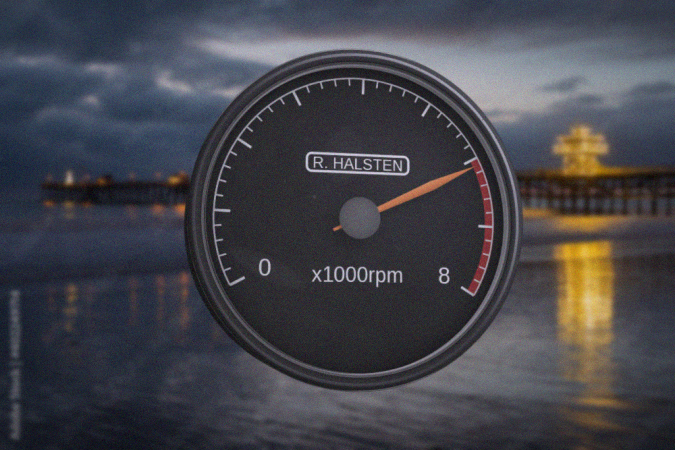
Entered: 6100 rpm
